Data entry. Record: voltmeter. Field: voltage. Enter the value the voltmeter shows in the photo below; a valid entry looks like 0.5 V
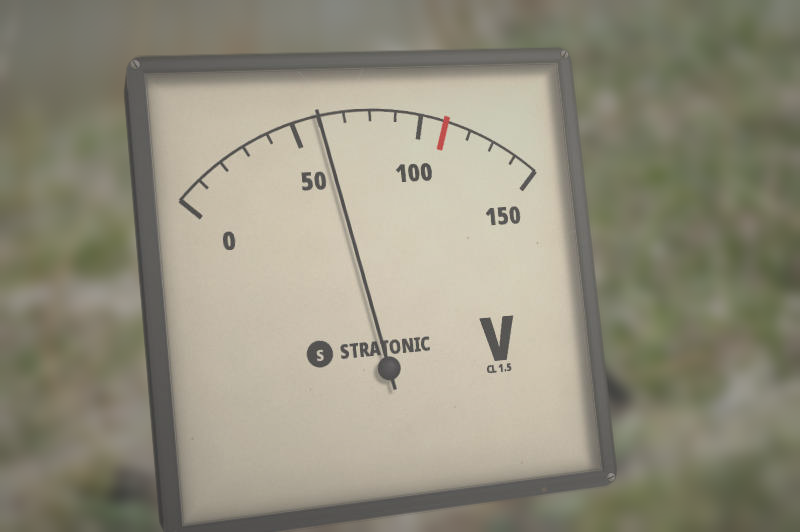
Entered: 60 V
